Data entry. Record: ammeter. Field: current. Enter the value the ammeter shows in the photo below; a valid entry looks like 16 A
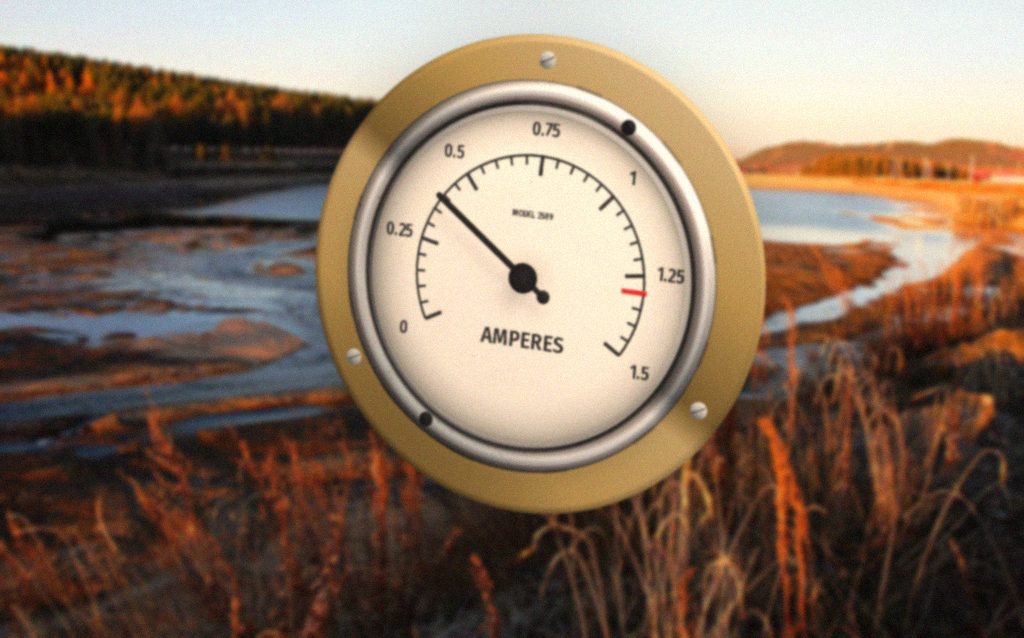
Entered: 0.4 A
